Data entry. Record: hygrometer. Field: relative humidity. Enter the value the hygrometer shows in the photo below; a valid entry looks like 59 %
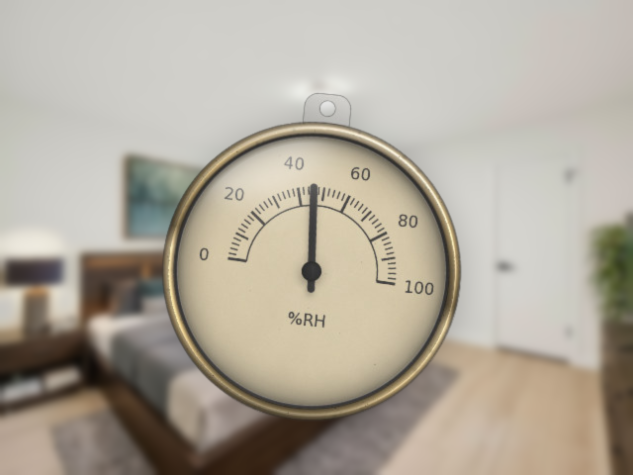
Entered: 46 %
